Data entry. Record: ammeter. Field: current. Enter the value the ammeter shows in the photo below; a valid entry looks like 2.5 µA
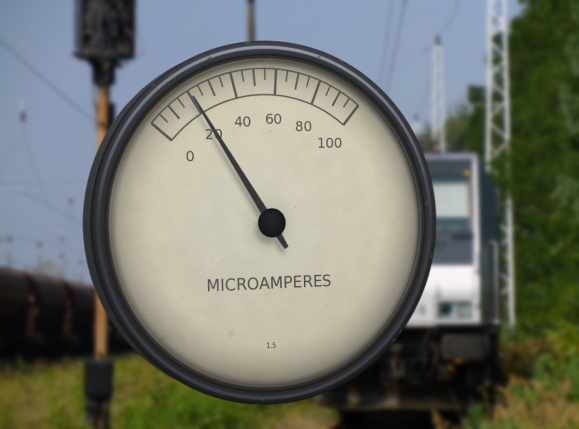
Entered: 20 µA
